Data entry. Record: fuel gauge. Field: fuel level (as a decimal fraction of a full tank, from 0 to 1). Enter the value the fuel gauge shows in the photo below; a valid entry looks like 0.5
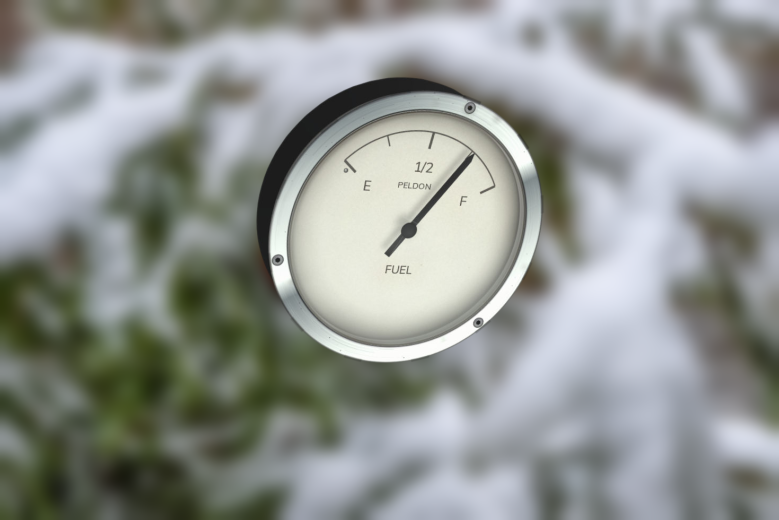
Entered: 0.75
